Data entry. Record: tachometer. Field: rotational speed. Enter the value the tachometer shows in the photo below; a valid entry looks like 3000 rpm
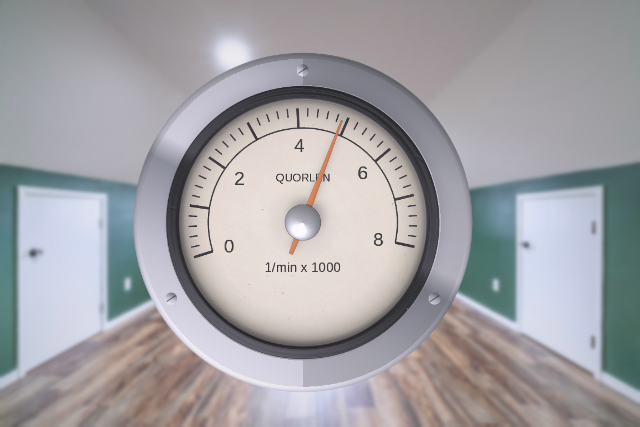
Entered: 4900 rpm
